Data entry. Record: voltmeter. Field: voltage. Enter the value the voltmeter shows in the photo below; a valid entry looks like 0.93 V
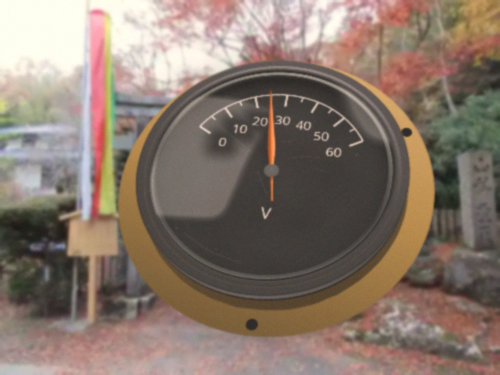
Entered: 25 V
